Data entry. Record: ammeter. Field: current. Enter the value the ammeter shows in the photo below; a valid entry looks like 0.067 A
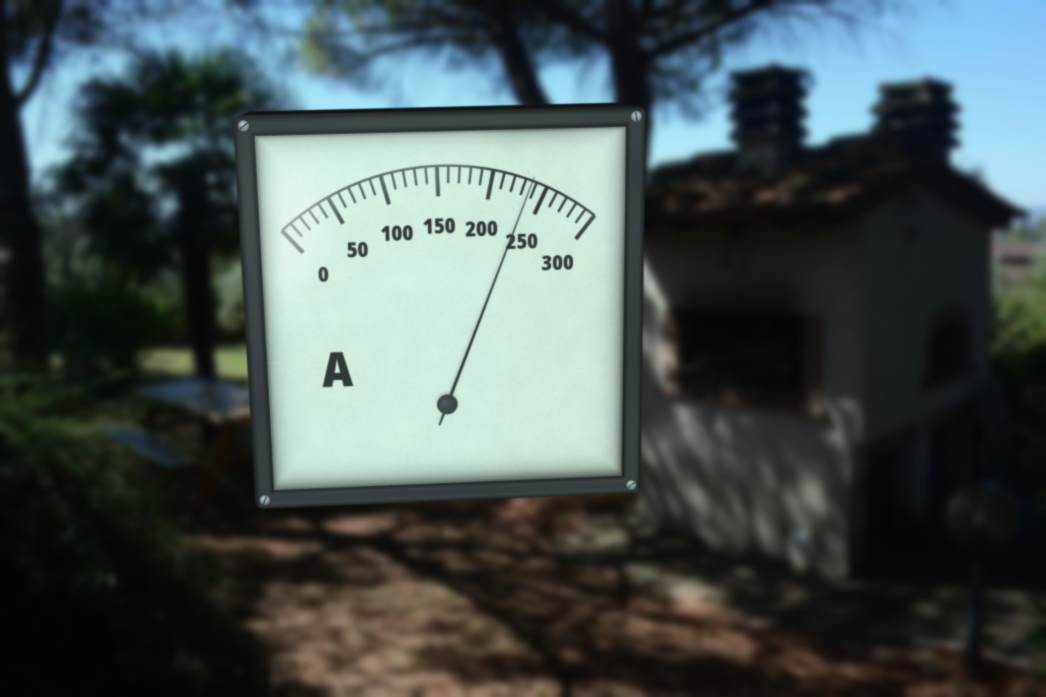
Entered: 235 A
